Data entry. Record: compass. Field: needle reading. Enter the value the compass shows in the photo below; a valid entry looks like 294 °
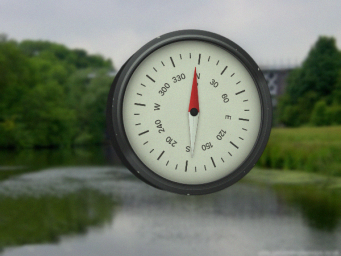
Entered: 355 °
